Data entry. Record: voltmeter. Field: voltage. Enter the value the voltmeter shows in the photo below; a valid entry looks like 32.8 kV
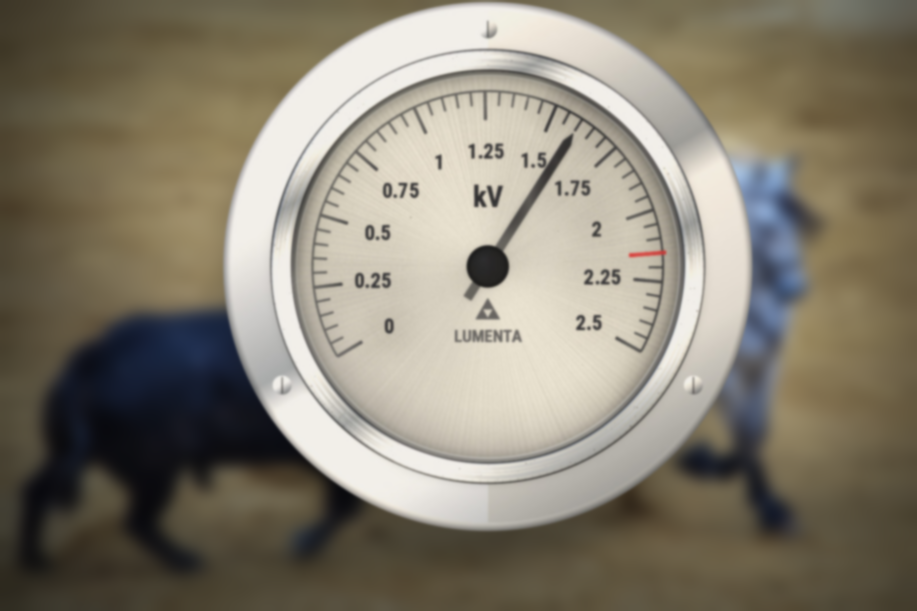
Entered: 1.6 kV
